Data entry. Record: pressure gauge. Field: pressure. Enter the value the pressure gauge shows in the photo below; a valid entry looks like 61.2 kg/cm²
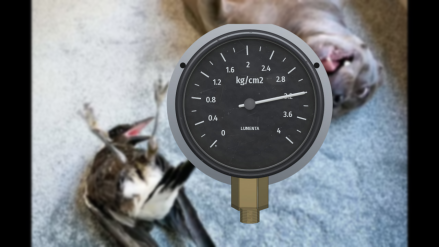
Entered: 3.2 kg/cm²
